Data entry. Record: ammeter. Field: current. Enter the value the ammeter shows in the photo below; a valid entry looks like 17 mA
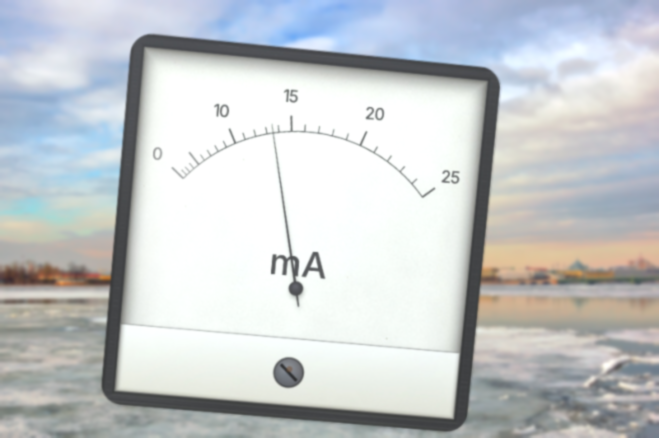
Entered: 13.5 mA
